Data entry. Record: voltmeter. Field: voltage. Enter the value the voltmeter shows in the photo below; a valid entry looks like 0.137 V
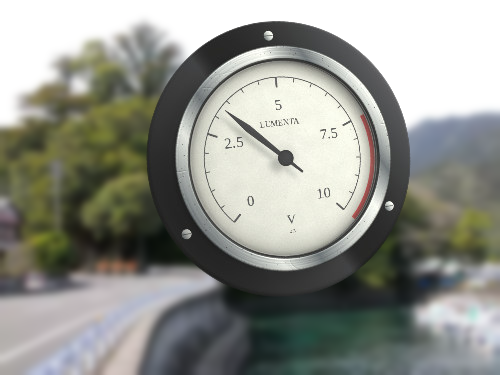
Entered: 3.25 V
